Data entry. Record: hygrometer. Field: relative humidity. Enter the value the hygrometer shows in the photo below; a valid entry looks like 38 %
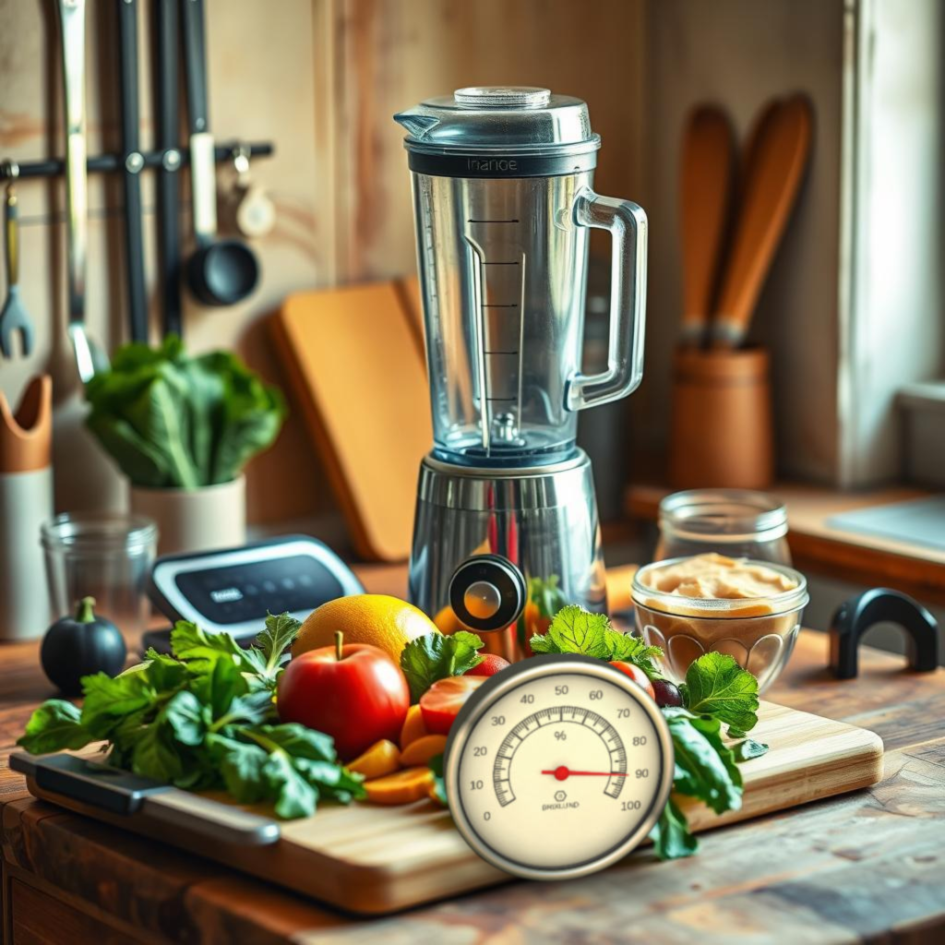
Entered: 90 %
